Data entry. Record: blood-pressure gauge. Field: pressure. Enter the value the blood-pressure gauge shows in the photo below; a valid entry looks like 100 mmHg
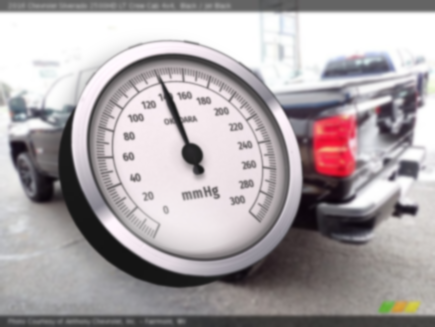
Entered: 140 mmHg
